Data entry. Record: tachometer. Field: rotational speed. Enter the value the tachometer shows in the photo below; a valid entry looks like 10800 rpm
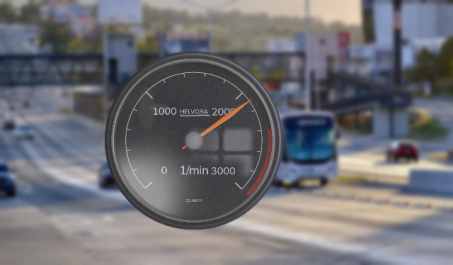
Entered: 2100 rpm
